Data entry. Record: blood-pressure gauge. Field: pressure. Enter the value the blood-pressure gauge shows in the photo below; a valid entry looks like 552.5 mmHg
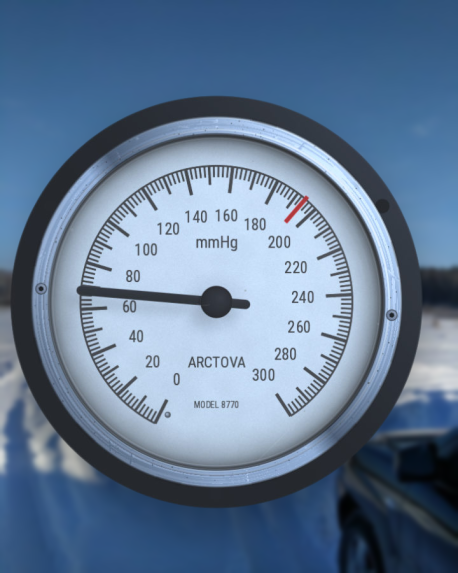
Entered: 68 mmHg
